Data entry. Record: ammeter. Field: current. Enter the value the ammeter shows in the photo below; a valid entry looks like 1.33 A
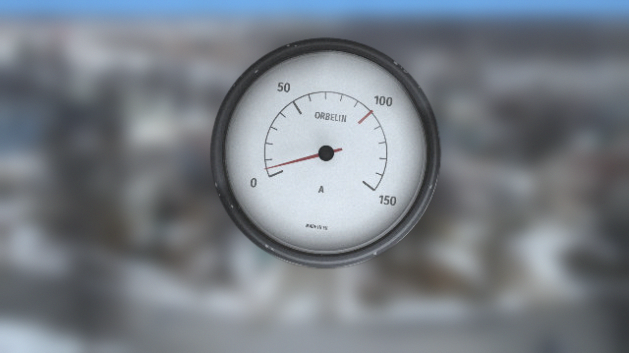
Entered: 5 A
